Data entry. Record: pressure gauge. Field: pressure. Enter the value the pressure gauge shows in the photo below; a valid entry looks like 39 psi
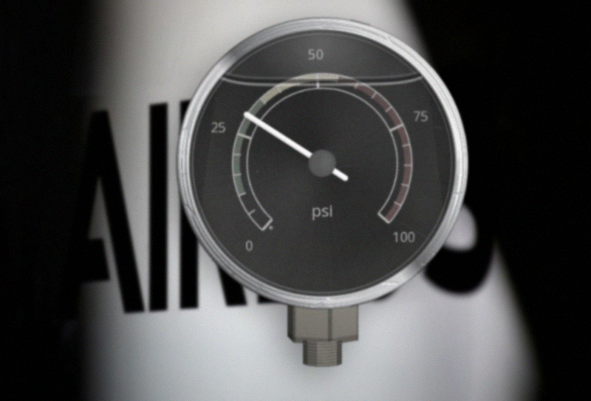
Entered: 30 psi
